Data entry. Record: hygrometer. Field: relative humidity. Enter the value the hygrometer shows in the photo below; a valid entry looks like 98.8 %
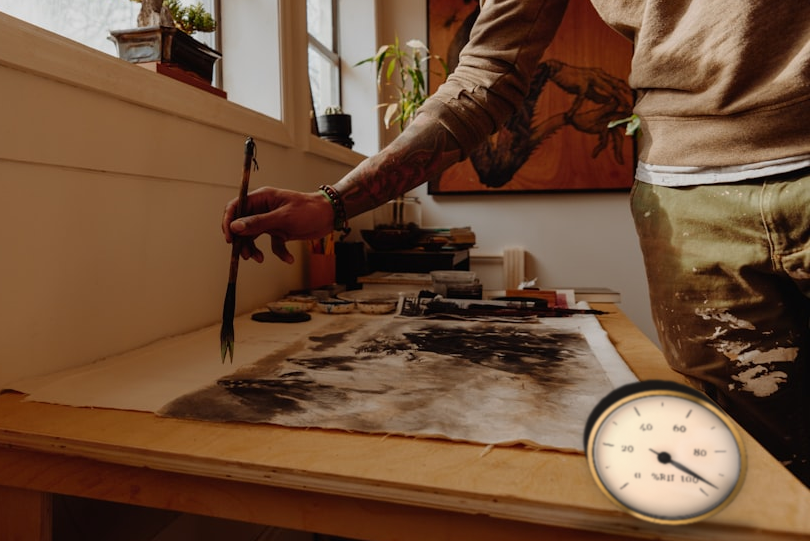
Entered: 95 %
